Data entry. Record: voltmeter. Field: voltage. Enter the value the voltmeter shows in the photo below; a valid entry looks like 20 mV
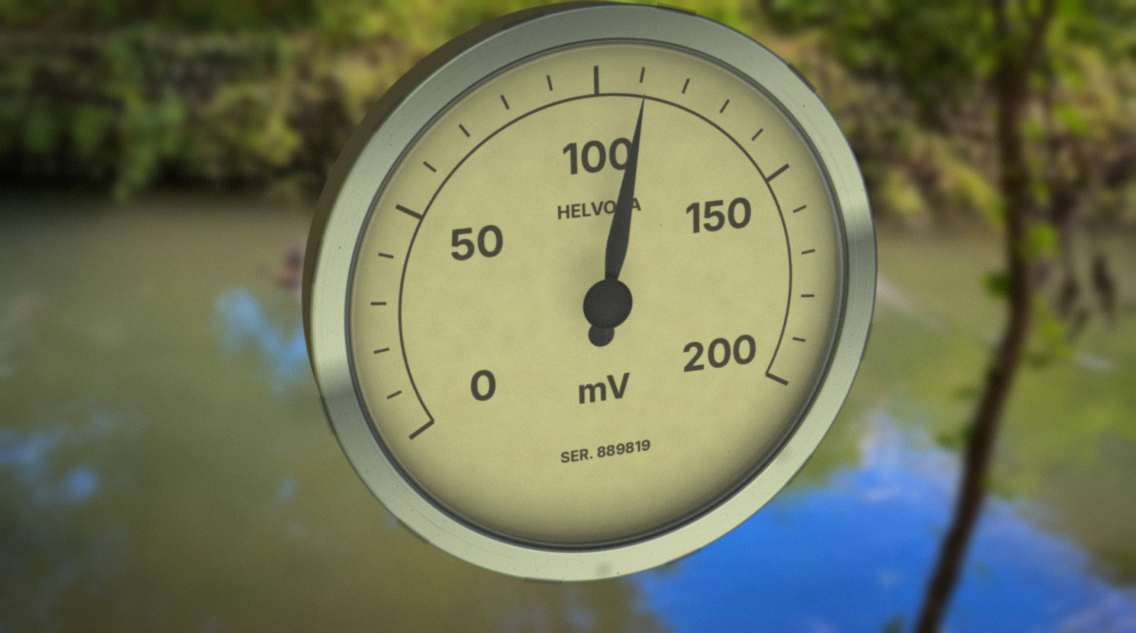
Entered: 110 mV
